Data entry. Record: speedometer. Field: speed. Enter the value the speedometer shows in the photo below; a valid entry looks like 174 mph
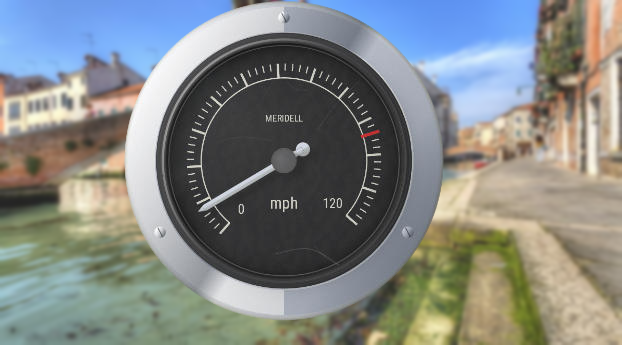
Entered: 8 mph
